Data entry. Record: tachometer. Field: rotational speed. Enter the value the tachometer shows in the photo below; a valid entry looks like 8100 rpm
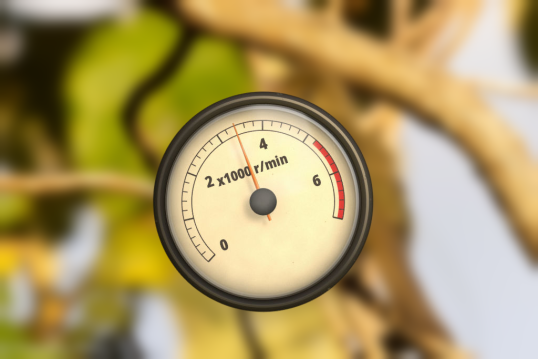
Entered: 3400 rpm
